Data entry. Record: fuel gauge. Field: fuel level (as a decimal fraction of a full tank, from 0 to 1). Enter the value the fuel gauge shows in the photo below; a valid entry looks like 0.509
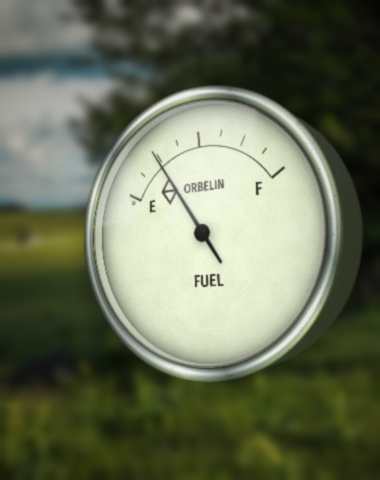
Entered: 0.25
